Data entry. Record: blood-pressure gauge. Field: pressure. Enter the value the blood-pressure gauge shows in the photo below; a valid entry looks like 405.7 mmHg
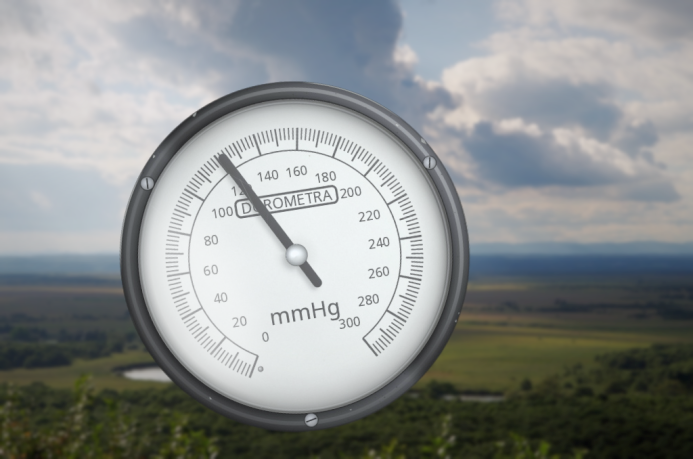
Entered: 122 mmHg
